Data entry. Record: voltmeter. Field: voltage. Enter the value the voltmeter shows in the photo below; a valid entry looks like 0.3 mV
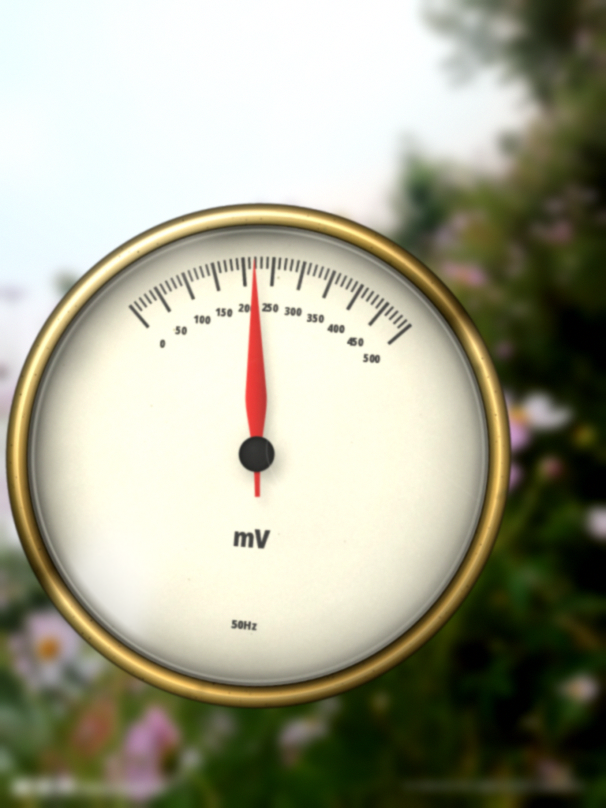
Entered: 220 mV
